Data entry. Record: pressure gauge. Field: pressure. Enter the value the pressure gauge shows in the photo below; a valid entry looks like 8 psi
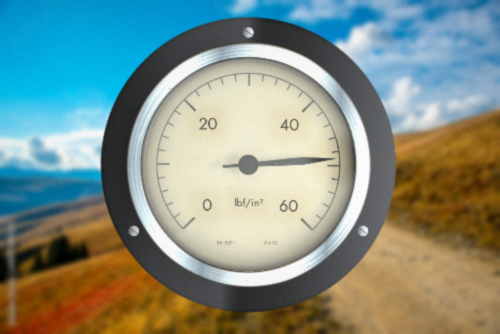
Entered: 49 psi
